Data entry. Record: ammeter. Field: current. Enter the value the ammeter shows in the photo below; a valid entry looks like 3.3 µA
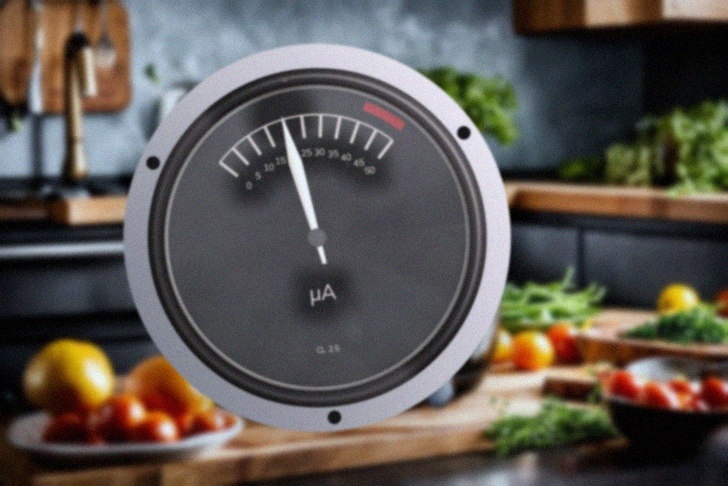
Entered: 20 µA
